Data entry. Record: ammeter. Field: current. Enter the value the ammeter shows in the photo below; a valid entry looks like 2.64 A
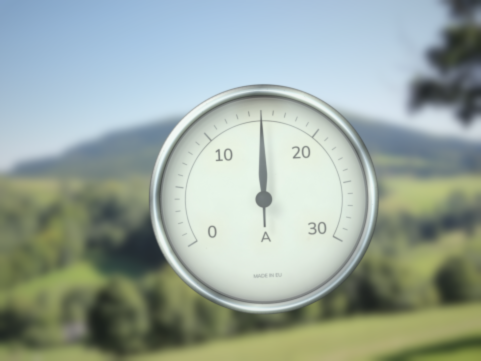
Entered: 15 A
